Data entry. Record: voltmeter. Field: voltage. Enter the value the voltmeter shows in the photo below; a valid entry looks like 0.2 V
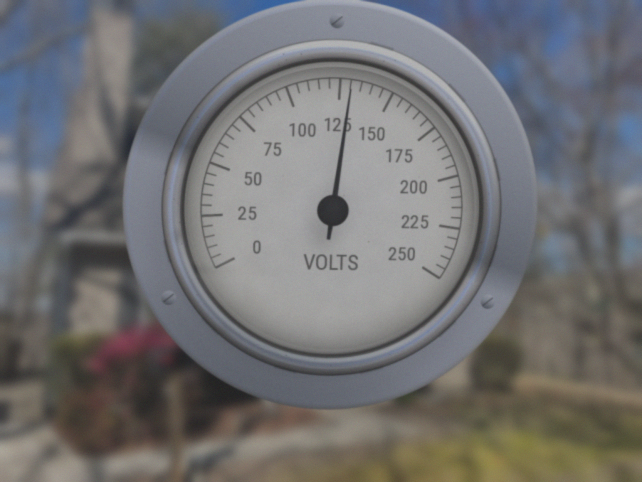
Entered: 130 V
